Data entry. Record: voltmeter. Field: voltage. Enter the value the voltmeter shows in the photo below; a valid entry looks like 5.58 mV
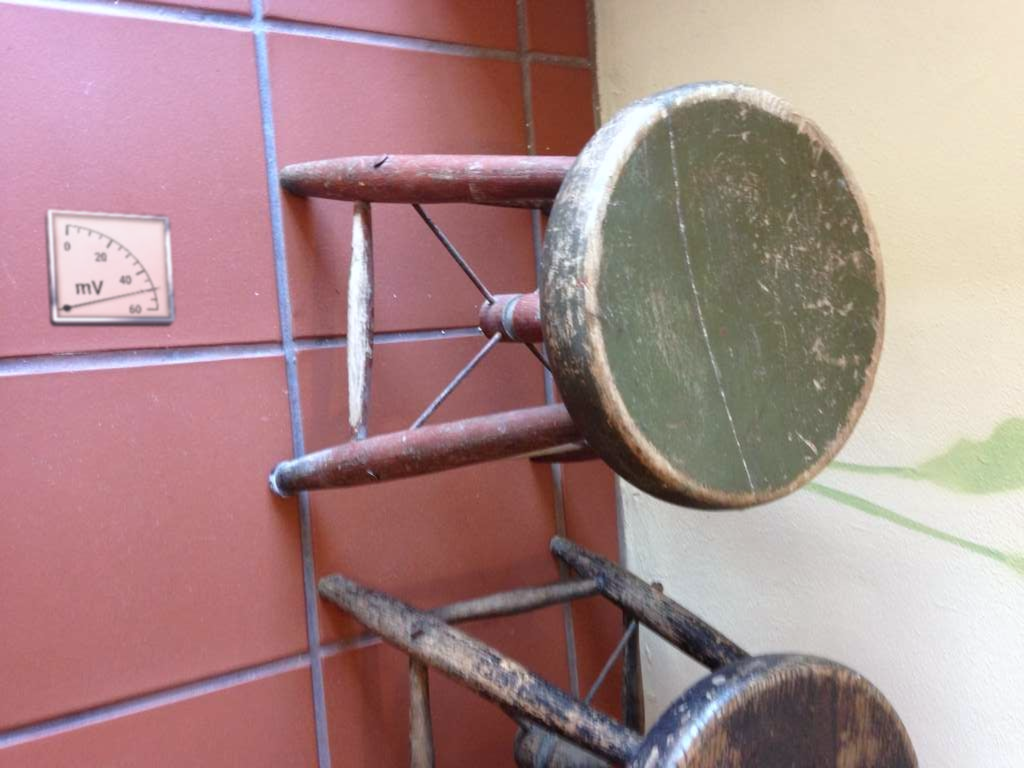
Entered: 50 mV
